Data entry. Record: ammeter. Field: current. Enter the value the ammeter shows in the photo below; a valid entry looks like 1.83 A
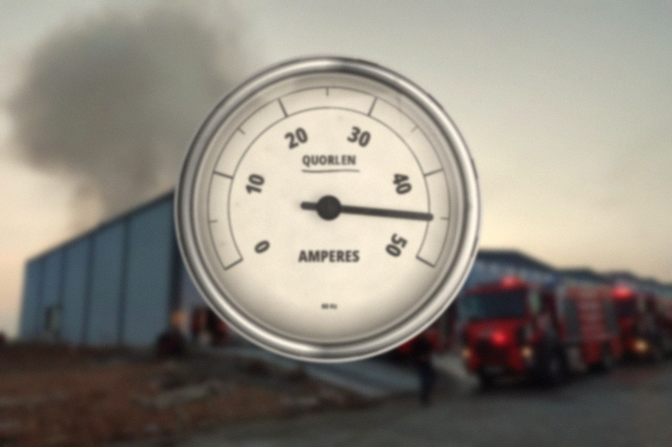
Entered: 45 A
